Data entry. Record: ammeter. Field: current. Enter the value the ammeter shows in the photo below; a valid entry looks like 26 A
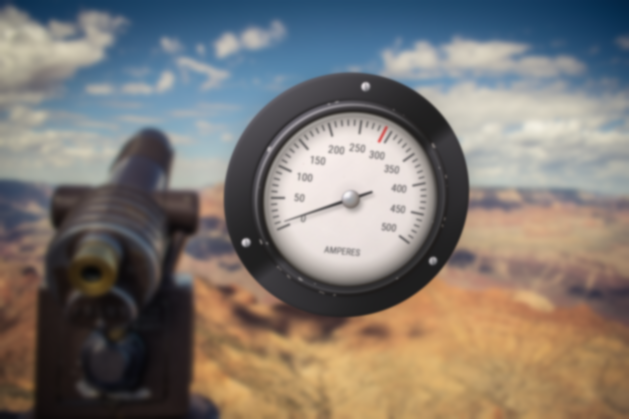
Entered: 10 A
